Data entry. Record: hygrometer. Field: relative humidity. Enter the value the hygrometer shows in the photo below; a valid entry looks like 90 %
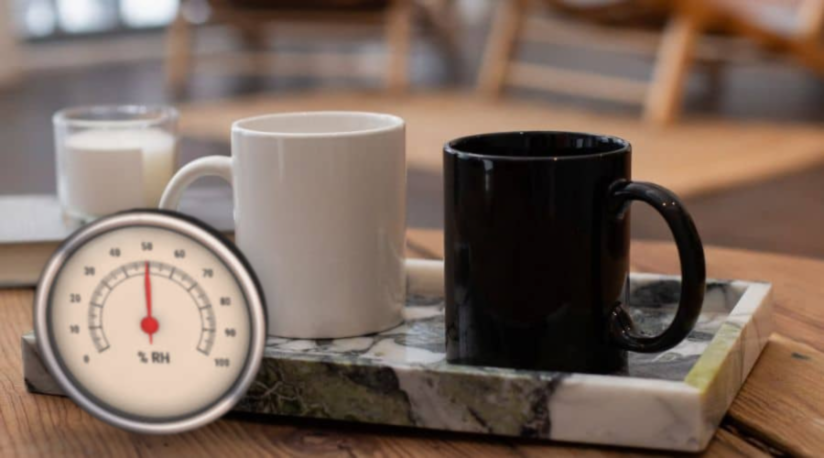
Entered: 50 %
